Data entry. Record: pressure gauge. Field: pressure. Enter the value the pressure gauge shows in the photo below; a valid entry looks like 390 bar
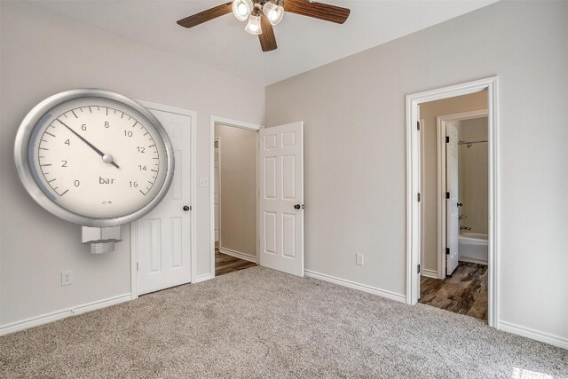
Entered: 5 bar
